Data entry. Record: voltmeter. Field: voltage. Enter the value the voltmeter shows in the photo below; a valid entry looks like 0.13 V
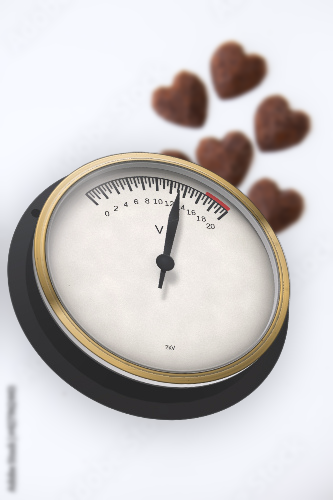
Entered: 13 V
